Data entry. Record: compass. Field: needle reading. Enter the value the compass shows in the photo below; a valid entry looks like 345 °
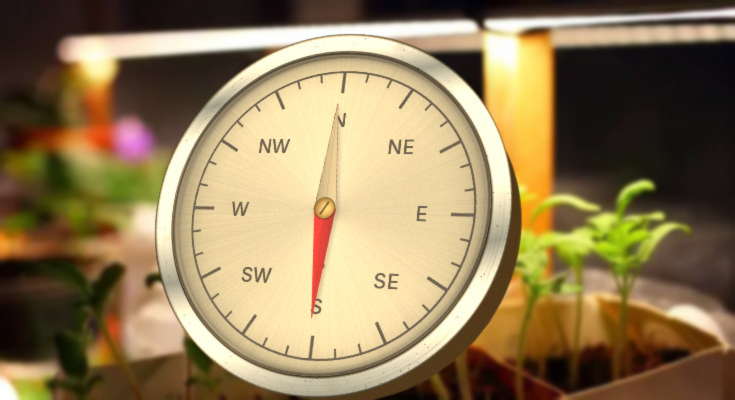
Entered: 180 °
